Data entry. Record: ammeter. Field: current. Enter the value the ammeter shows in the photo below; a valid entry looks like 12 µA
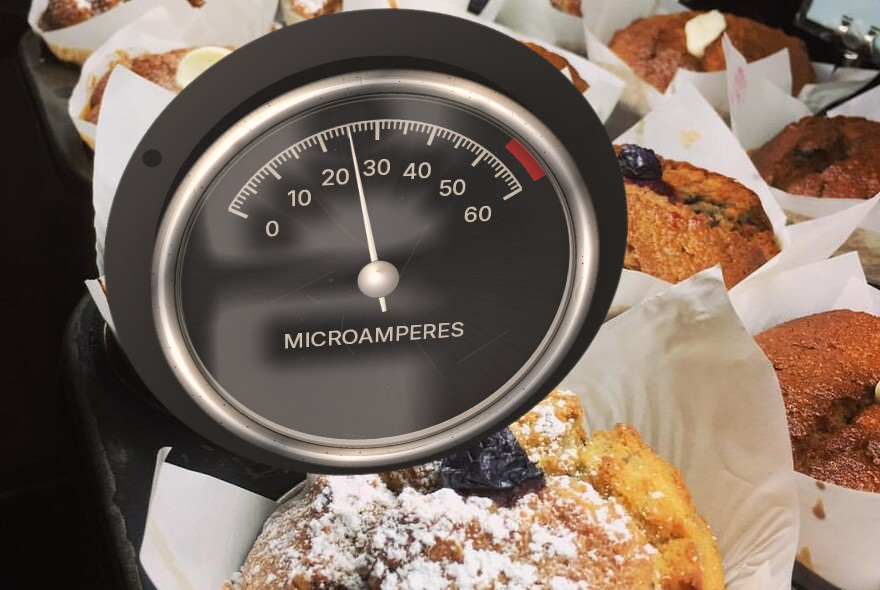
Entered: 25 µA
